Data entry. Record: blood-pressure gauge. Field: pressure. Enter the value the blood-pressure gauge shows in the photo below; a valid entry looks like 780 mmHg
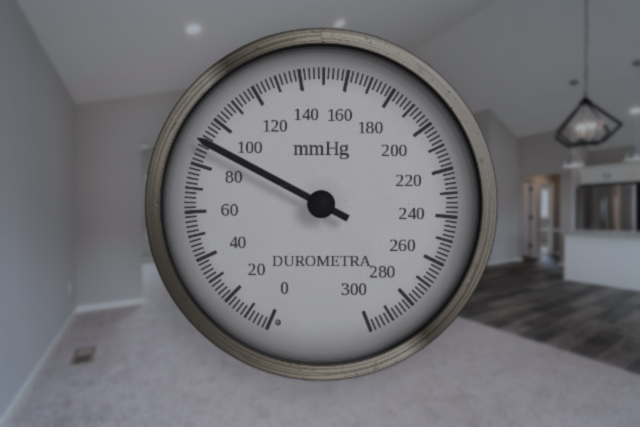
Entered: 90 mmHg
